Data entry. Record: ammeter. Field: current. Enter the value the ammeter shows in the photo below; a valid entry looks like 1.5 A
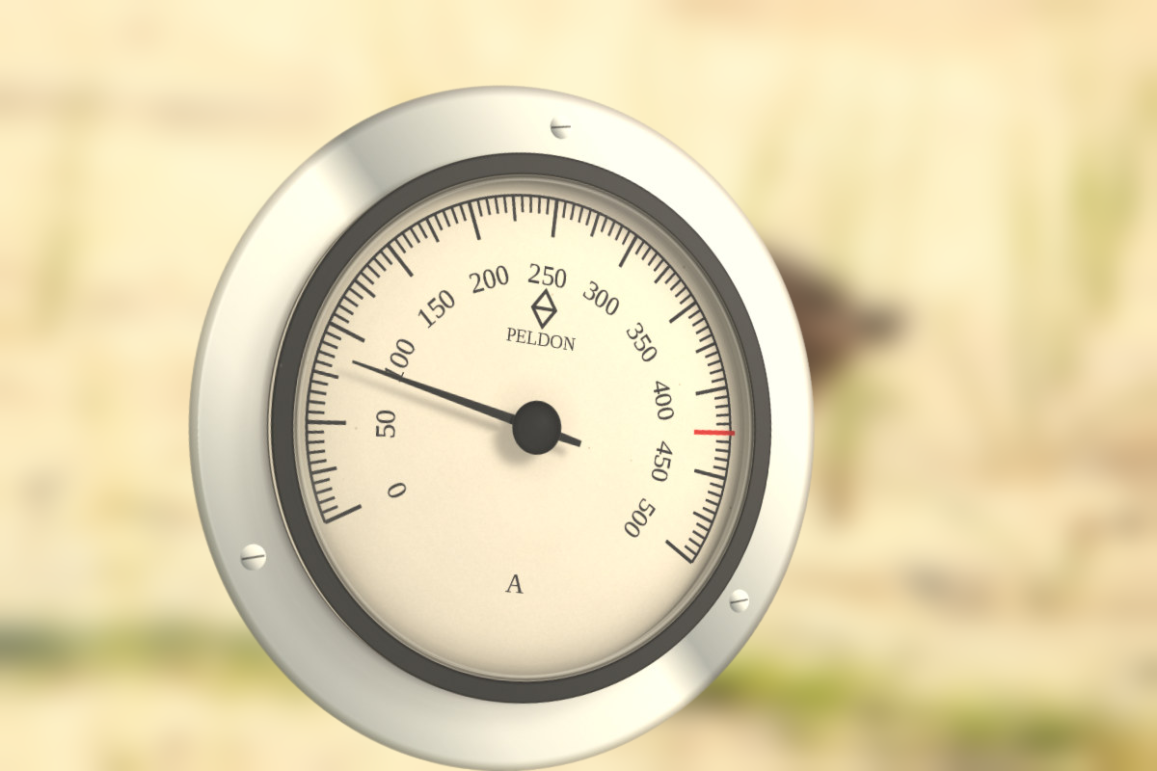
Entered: 85 A
